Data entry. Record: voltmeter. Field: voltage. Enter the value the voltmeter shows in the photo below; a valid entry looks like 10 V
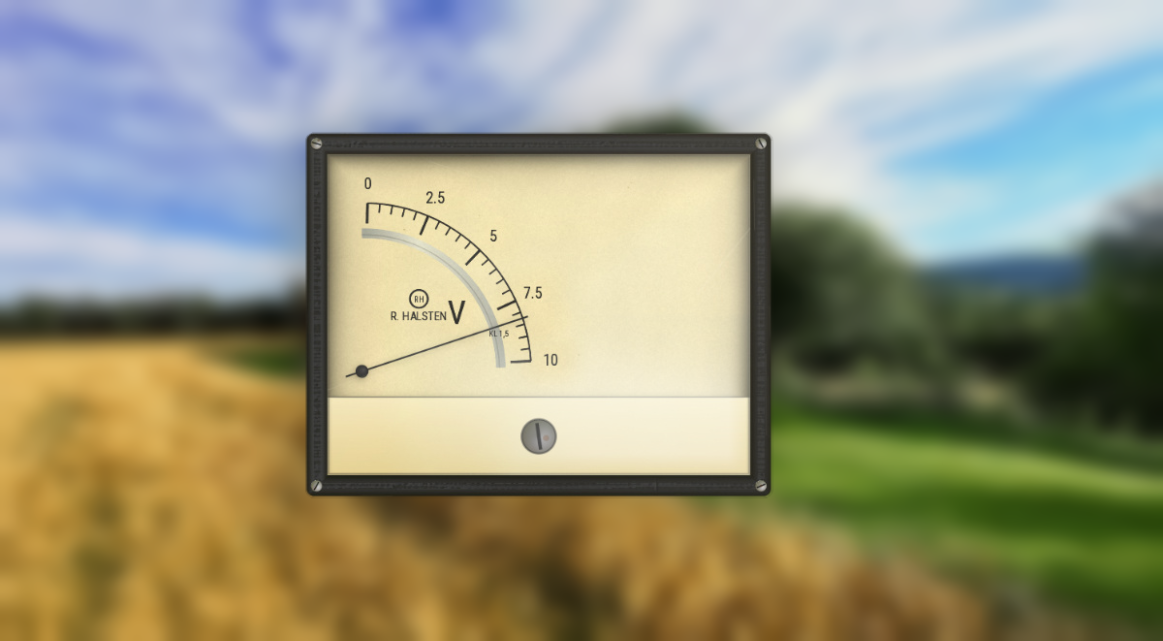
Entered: 8.25 V
